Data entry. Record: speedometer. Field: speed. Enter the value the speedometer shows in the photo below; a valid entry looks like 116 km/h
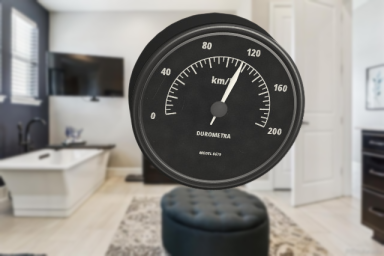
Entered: 115 km/h
